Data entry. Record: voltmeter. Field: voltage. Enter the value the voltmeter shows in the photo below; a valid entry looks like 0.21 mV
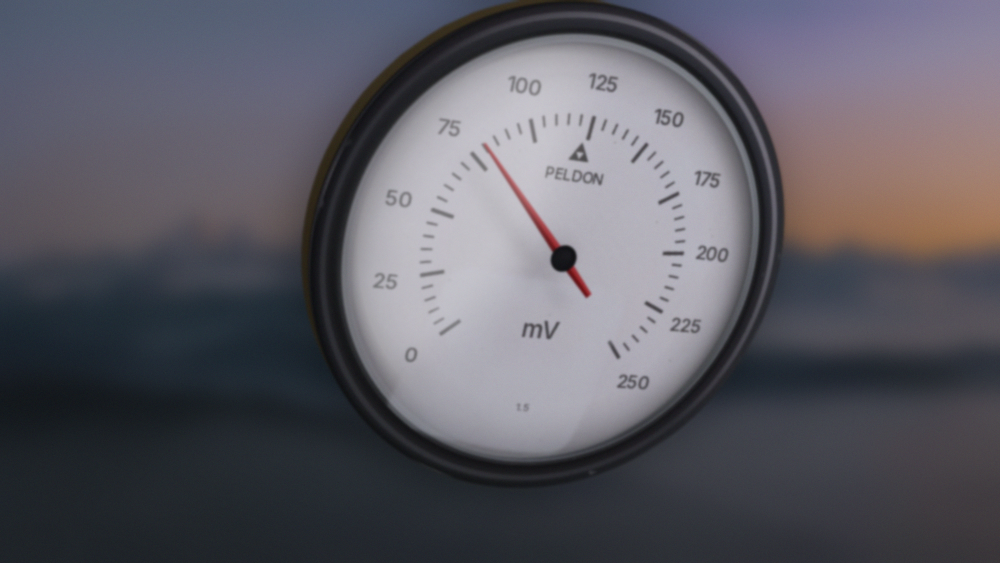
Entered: 80 mV
